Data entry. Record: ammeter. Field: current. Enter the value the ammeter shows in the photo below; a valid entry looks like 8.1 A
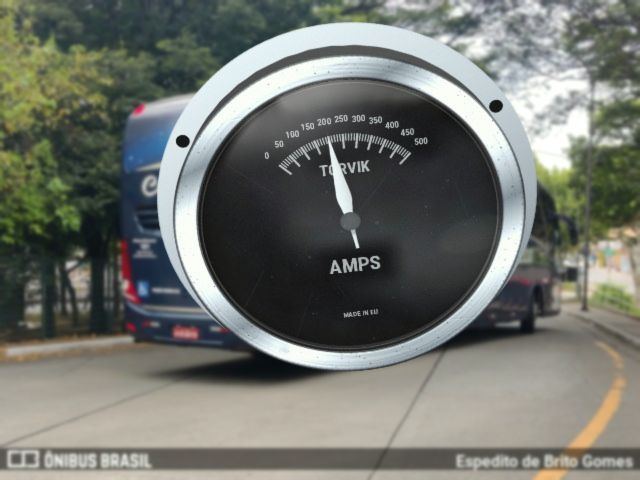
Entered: 200 A
